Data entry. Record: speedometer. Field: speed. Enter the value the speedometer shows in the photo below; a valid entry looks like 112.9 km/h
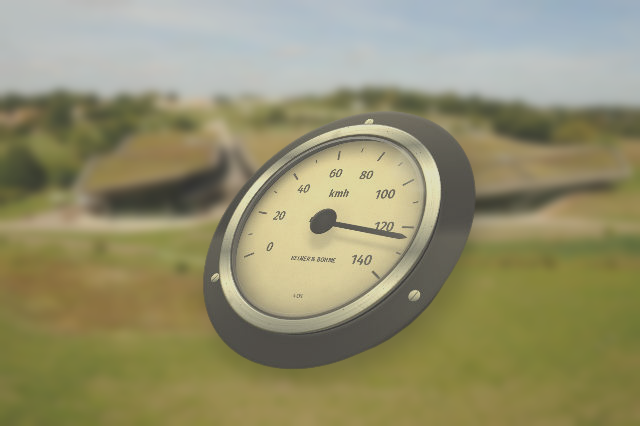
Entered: 125 km/h
